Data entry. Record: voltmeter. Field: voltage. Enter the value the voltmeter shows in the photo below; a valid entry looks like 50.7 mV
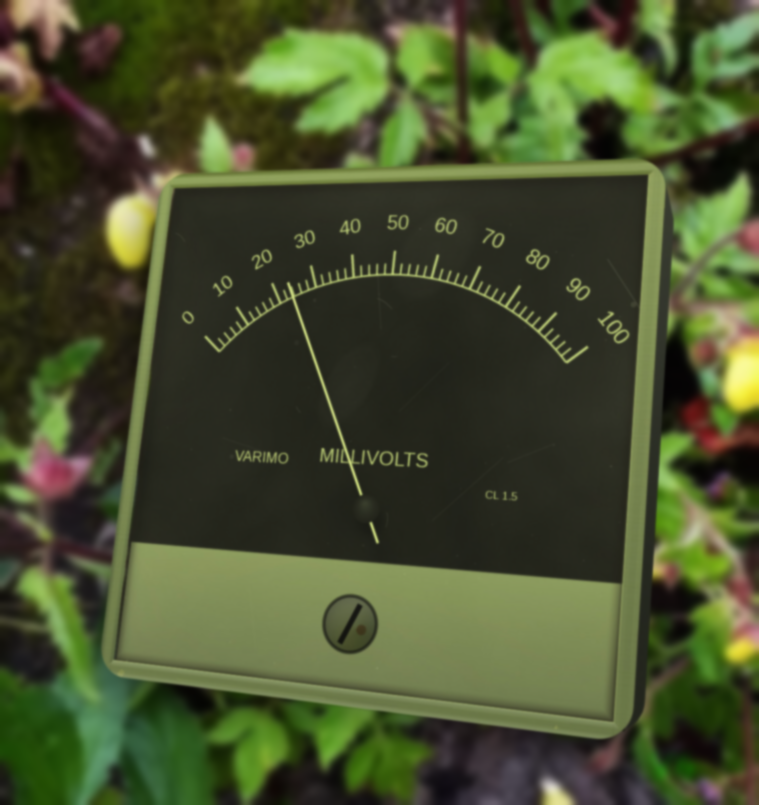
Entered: 24 mV
